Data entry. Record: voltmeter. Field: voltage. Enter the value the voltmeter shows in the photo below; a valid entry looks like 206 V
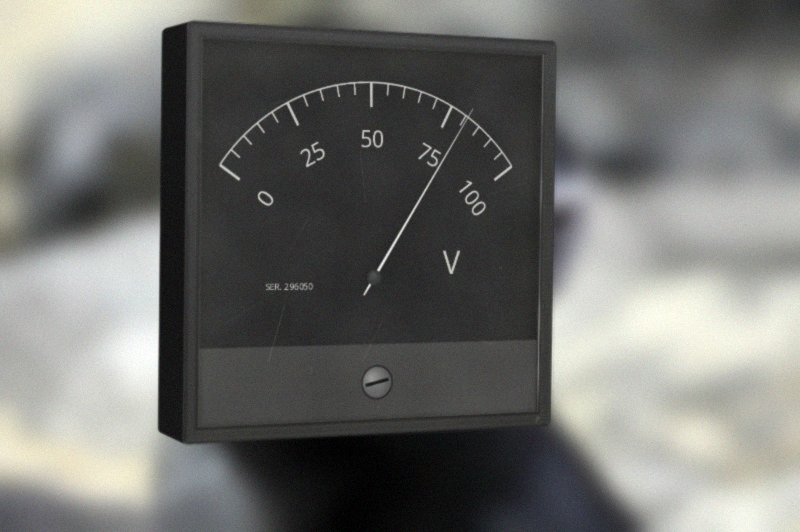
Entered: 80 V
